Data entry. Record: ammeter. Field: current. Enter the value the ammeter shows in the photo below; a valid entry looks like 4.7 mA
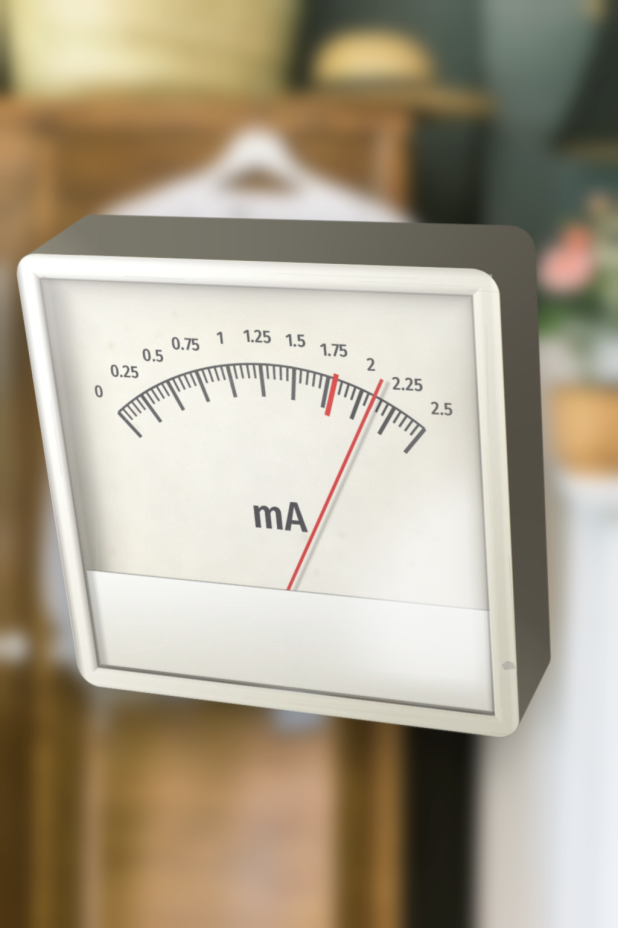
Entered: 2.1 mA
